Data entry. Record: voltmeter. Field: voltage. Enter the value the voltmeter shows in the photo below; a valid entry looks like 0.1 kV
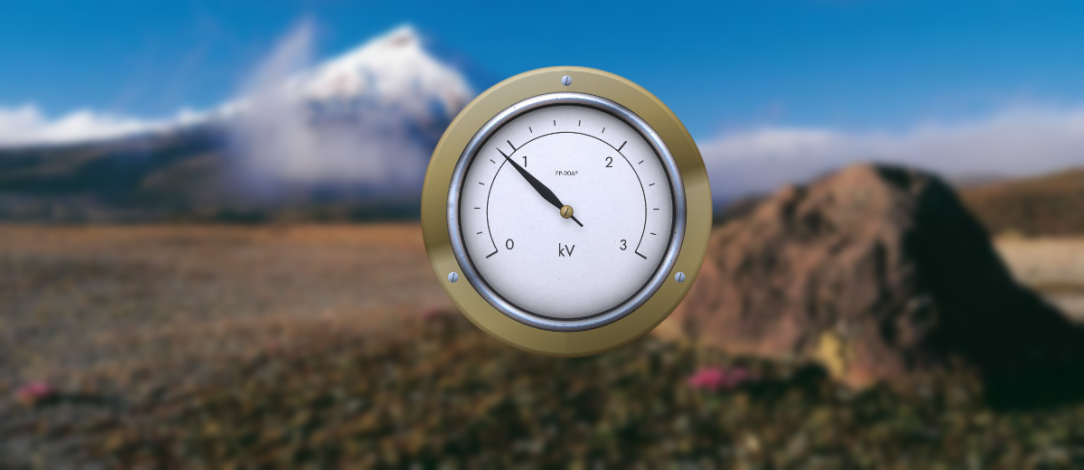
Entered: 0.9 kV
